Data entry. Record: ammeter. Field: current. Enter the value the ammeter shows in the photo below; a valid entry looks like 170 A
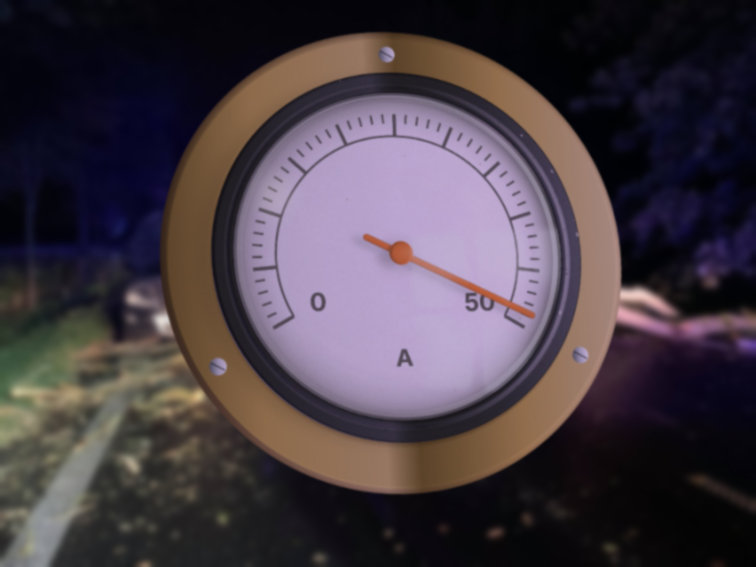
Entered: 49 A
